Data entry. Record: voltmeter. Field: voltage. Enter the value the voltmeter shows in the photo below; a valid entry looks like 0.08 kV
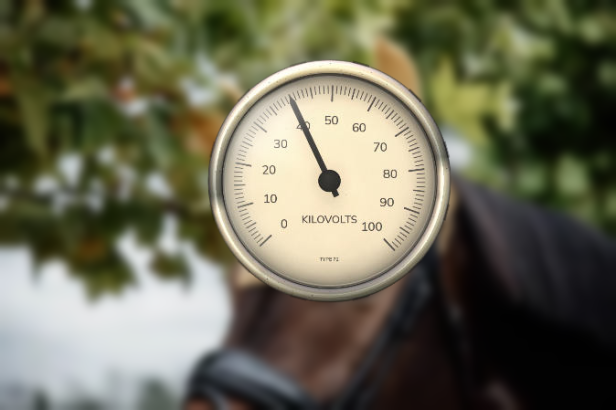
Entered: 40 kV
